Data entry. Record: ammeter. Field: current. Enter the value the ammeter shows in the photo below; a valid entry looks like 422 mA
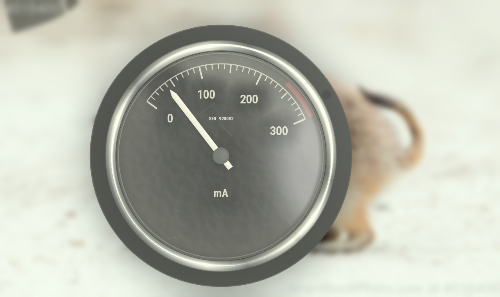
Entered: 40 mA
